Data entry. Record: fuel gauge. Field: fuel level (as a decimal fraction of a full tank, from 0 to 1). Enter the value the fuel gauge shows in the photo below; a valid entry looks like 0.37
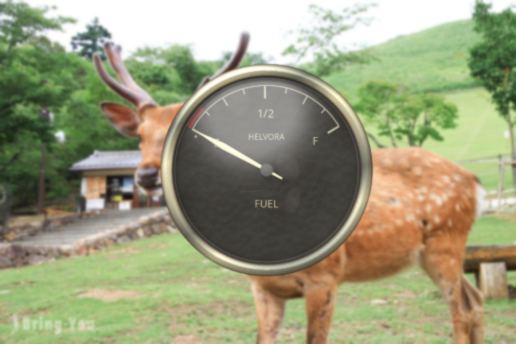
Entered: 0
